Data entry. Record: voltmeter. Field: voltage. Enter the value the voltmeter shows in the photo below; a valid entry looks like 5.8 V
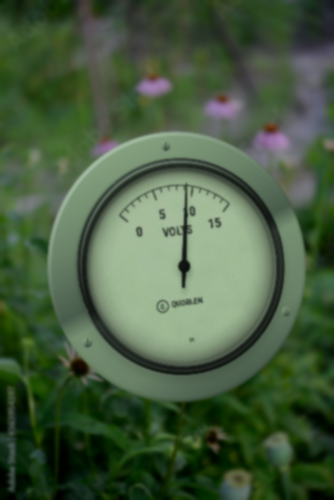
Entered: 9 V
